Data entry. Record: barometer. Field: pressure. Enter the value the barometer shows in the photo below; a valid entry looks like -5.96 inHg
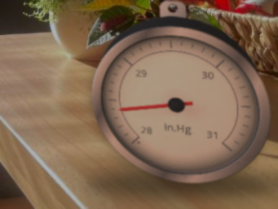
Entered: 28.4 inHg
